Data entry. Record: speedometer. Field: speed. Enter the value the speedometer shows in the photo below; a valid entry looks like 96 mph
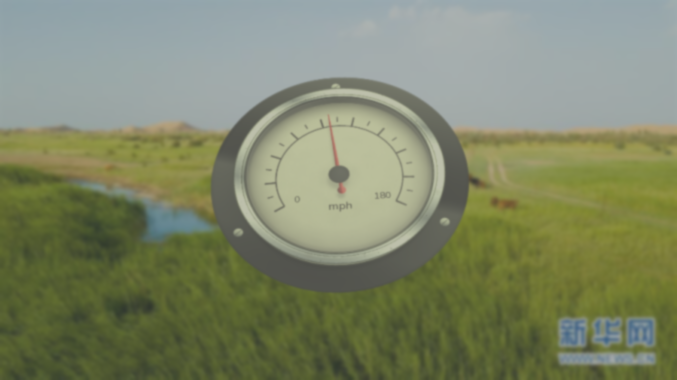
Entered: 85 mph
